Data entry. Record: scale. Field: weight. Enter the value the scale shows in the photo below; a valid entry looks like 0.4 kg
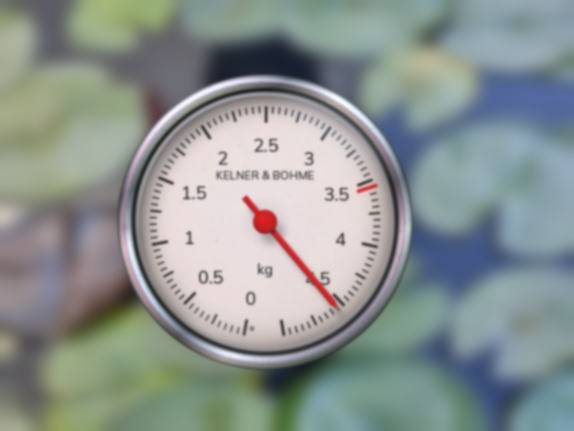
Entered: 4.55 kg
